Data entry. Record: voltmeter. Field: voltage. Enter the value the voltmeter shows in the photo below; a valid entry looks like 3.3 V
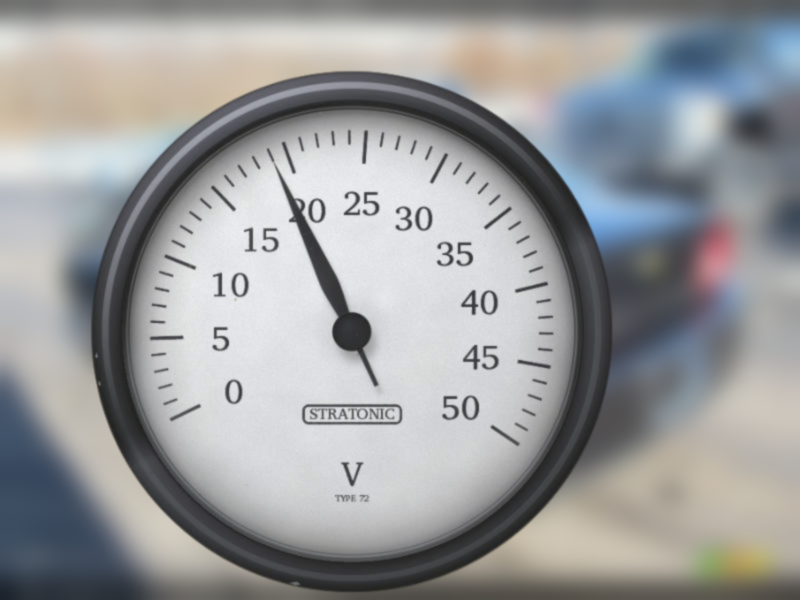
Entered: 19 V
